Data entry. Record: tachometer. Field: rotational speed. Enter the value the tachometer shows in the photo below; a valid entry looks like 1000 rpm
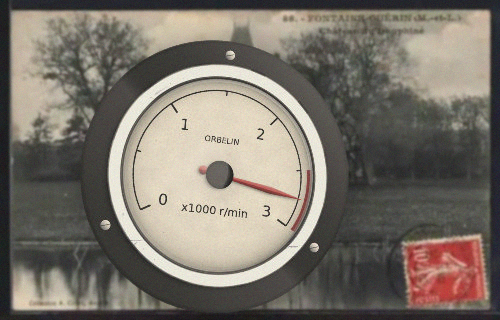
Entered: 2750 rpm
